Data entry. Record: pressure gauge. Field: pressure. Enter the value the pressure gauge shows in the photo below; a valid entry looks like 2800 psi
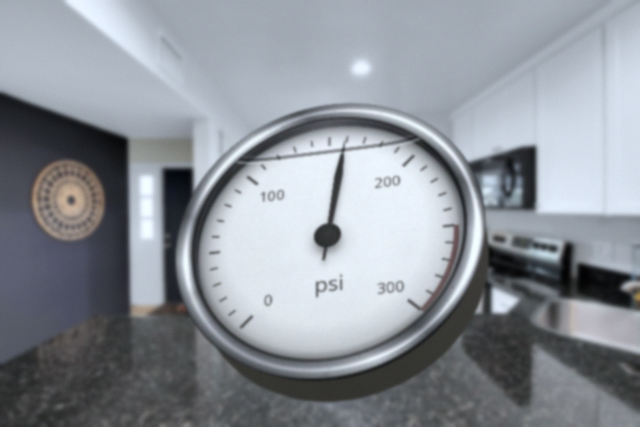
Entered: 160 psi
